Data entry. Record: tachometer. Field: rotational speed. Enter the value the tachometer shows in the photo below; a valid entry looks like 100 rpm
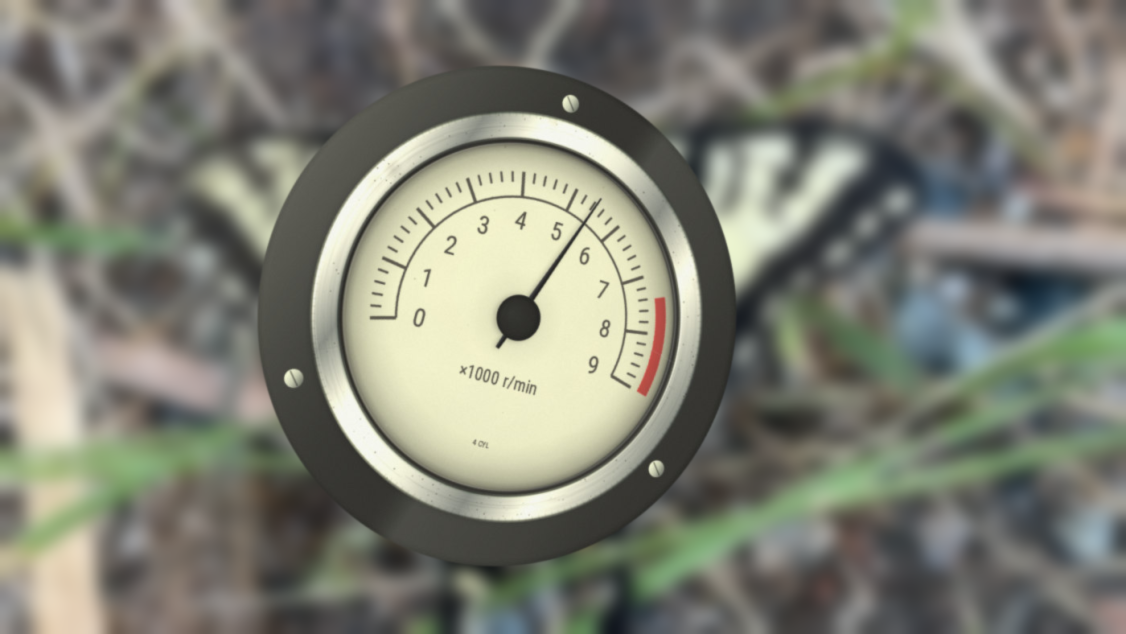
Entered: 5400 rpm
